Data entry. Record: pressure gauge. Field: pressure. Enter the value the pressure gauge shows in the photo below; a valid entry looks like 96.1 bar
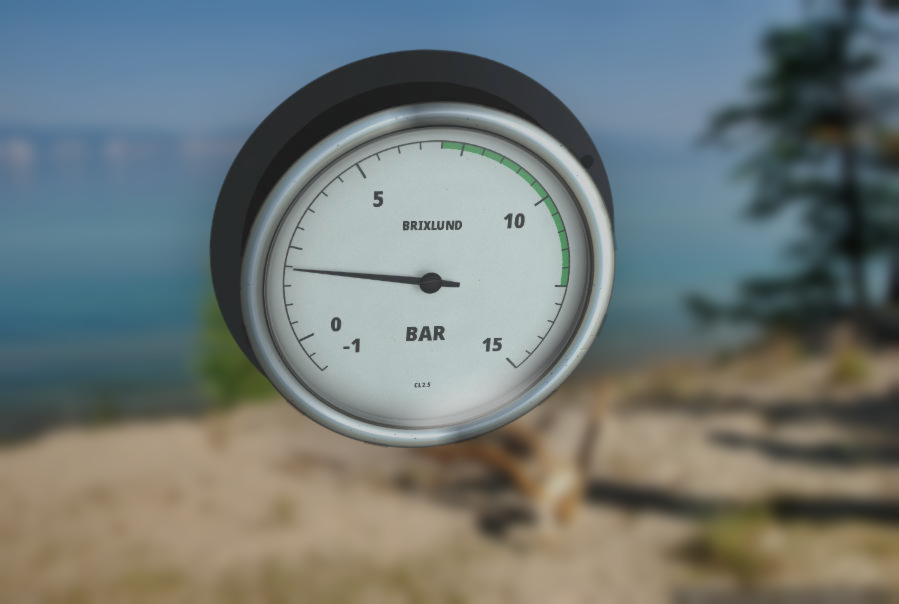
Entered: 2 bar
